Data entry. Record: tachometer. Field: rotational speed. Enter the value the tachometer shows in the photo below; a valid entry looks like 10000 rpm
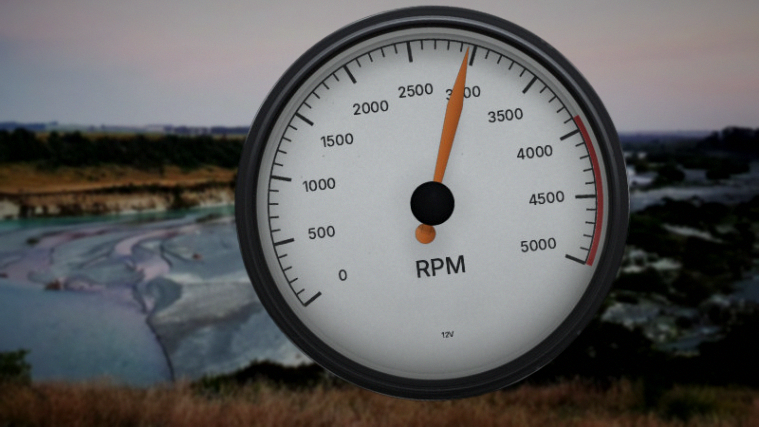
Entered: 2950 rpm
